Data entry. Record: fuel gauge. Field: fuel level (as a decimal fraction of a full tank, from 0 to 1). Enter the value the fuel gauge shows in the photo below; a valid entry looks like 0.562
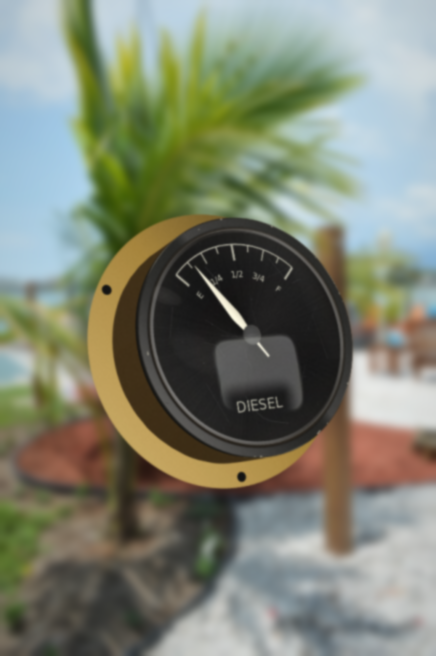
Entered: 0.125
